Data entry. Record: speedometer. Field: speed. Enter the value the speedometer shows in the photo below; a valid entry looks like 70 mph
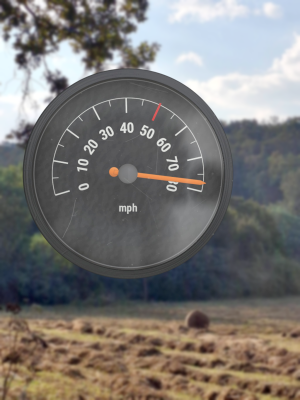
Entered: 77.5 mph
